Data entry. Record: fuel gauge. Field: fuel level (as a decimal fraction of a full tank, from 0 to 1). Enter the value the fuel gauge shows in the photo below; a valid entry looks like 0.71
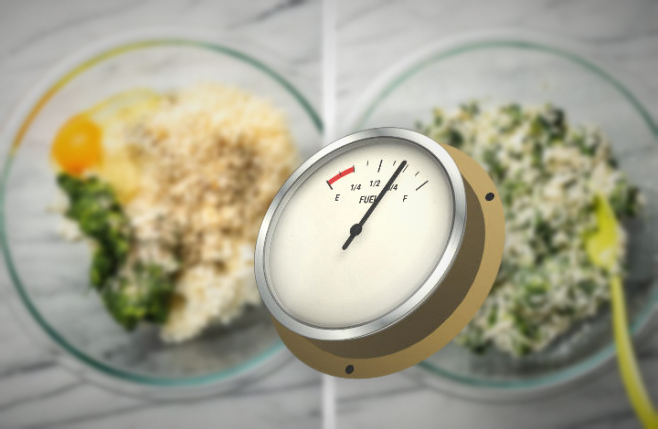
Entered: 0.75
